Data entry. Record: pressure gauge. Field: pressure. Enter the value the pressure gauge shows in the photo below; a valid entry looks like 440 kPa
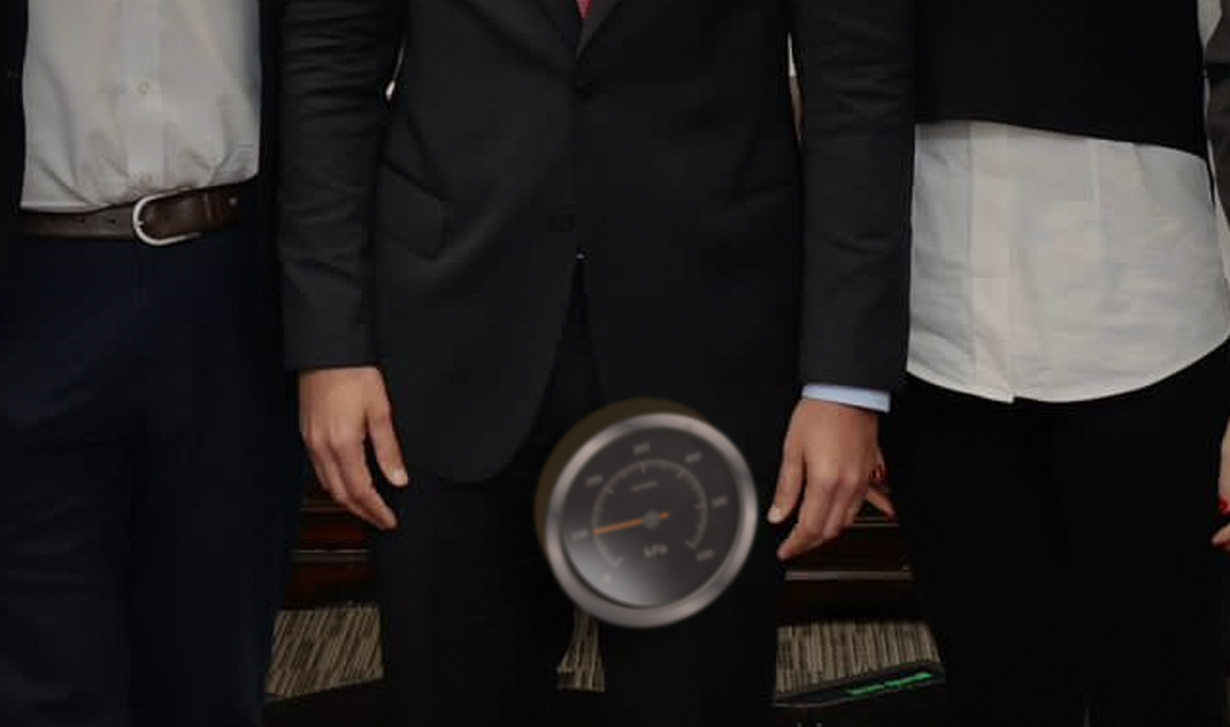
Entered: 100 kPa
